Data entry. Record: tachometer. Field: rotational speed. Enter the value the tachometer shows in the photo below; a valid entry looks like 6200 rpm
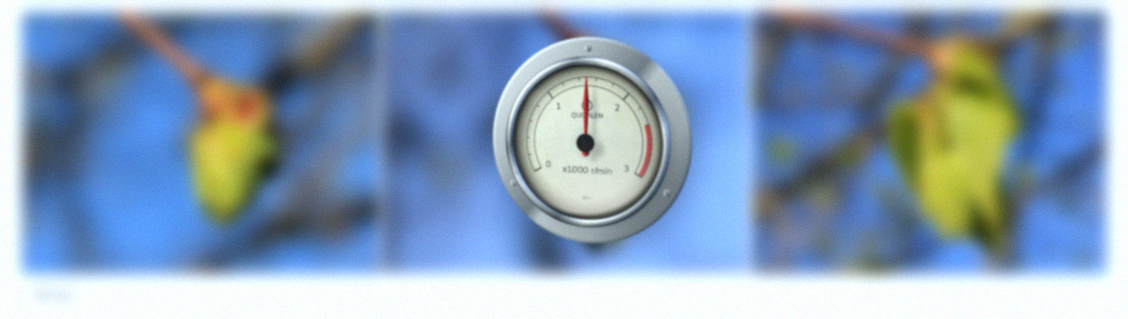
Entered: 1500 rpm
